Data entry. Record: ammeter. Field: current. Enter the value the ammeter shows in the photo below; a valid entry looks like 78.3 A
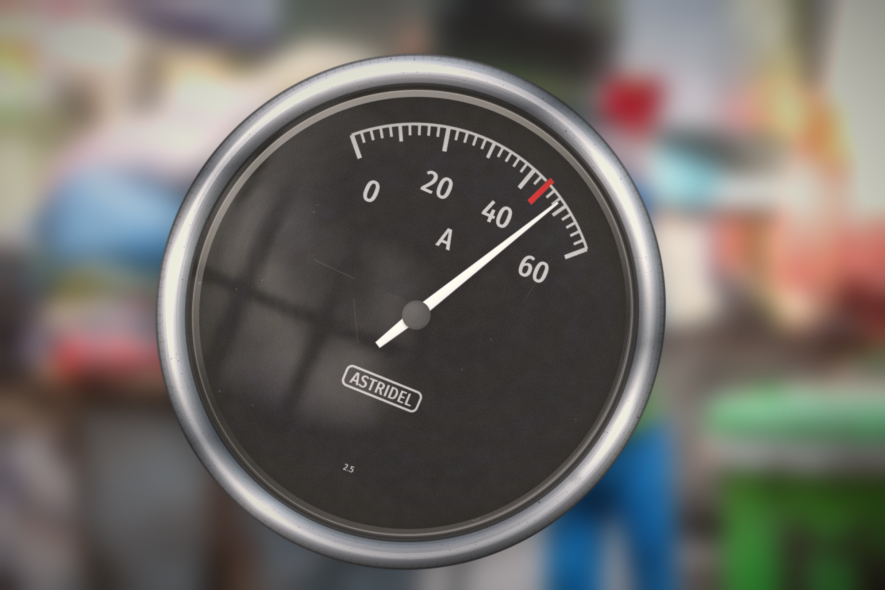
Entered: 48 A
